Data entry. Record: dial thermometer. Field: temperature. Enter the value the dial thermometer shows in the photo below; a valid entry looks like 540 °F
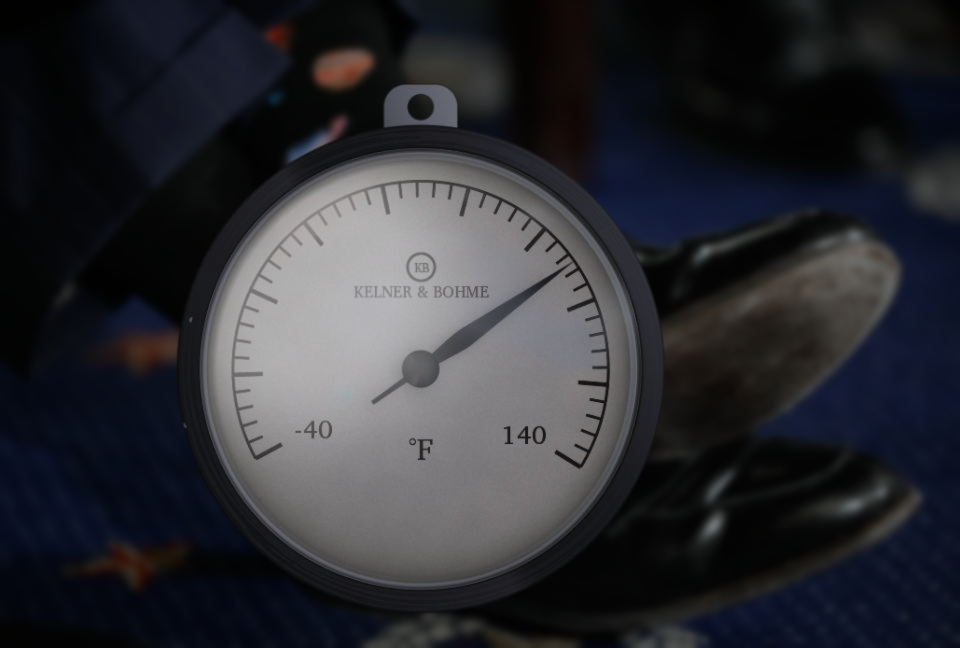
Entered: 90 °F
